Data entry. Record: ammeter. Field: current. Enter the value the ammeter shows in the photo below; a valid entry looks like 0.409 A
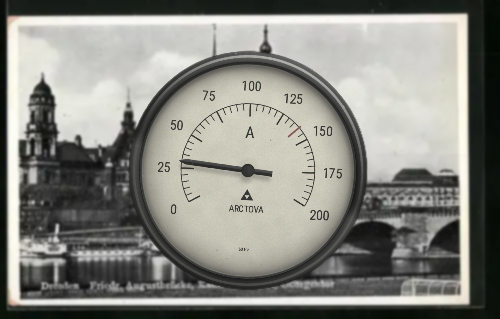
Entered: 30 A
